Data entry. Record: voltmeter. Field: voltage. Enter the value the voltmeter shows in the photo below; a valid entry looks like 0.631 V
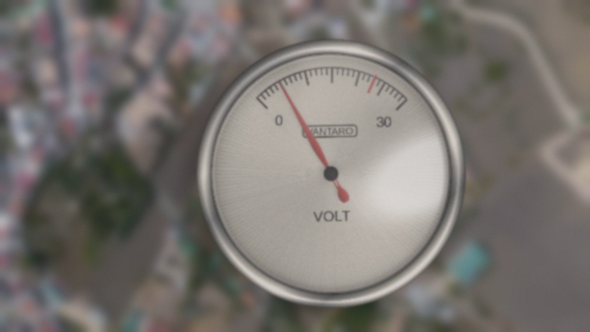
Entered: 5 V
